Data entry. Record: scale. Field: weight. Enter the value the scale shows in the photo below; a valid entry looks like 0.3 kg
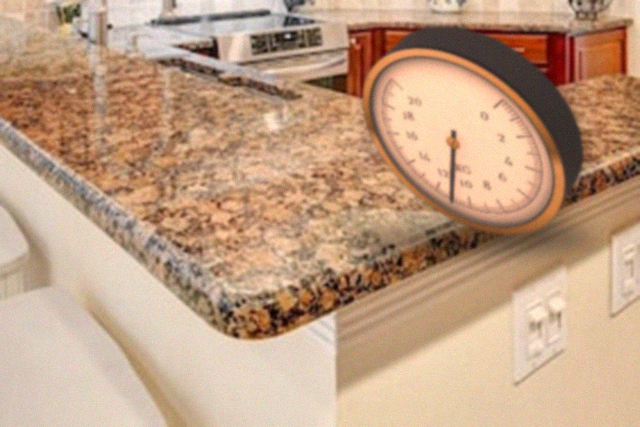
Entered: 11 kg
